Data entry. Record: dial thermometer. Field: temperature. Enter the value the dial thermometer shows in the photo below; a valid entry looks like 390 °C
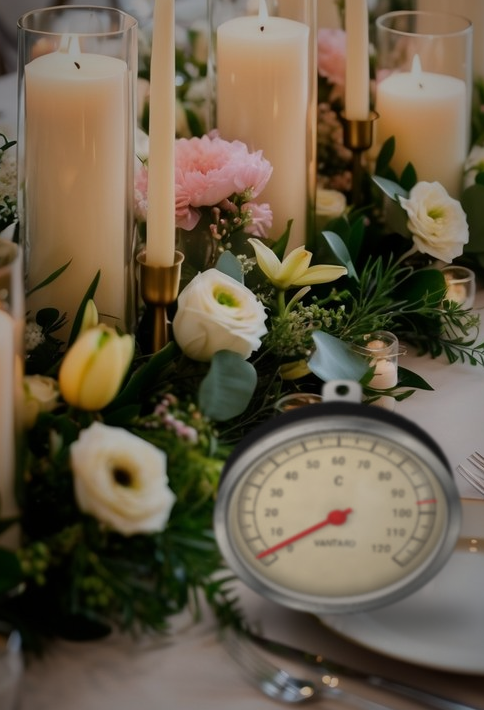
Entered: 5 °C
